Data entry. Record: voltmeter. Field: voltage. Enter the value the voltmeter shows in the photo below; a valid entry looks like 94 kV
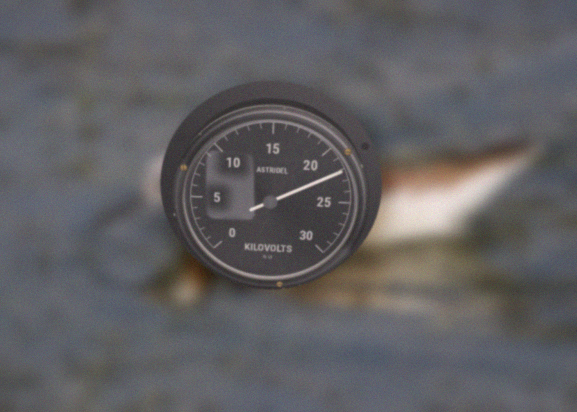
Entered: 22 kV
